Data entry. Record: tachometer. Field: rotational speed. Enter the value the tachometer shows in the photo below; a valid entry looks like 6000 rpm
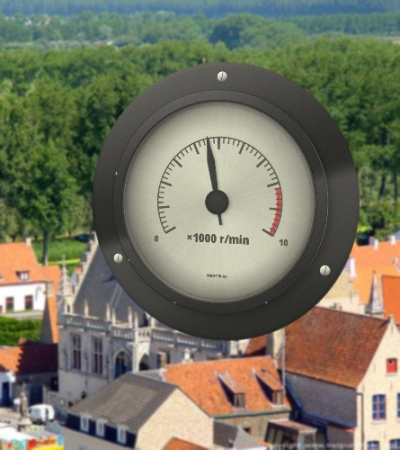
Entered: 4600 rpm
